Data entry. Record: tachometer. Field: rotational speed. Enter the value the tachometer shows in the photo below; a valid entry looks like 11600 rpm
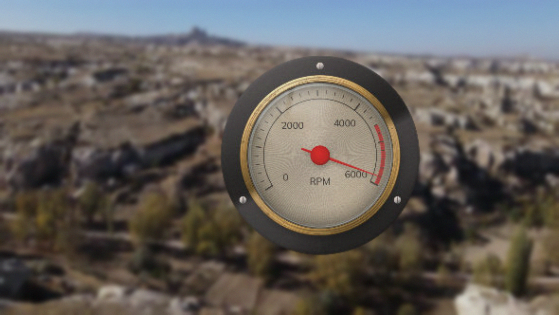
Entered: 5800 rpm
